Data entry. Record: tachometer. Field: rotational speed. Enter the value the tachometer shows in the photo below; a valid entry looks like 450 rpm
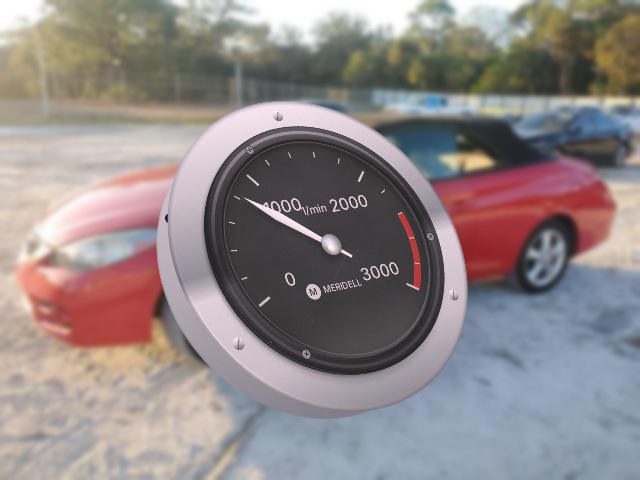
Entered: 800 rpm
